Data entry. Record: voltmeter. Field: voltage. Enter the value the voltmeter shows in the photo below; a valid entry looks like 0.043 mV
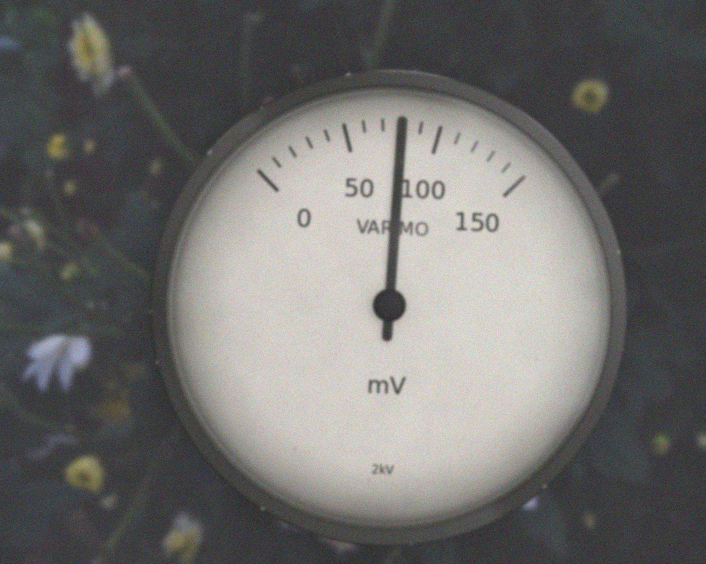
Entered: 80 mV
